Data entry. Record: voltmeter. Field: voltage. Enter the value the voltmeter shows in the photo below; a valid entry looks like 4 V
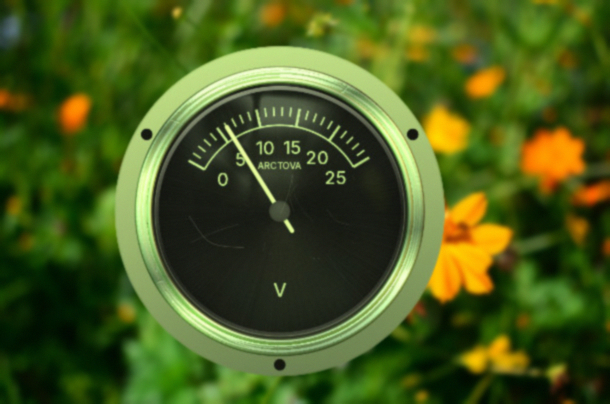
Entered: 6 V
